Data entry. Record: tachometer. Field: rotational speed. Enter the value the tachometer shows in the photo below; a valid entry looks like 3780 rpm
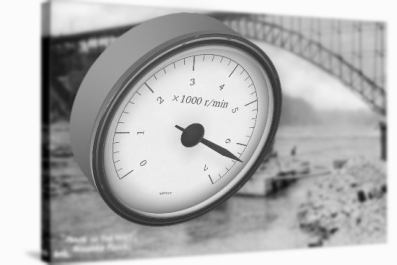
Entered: 6300 rpm
